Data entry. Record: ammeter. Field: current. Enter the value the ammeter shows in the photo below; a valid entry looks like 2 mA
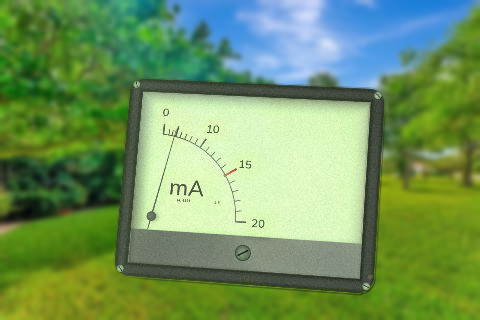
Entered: 5 mA
